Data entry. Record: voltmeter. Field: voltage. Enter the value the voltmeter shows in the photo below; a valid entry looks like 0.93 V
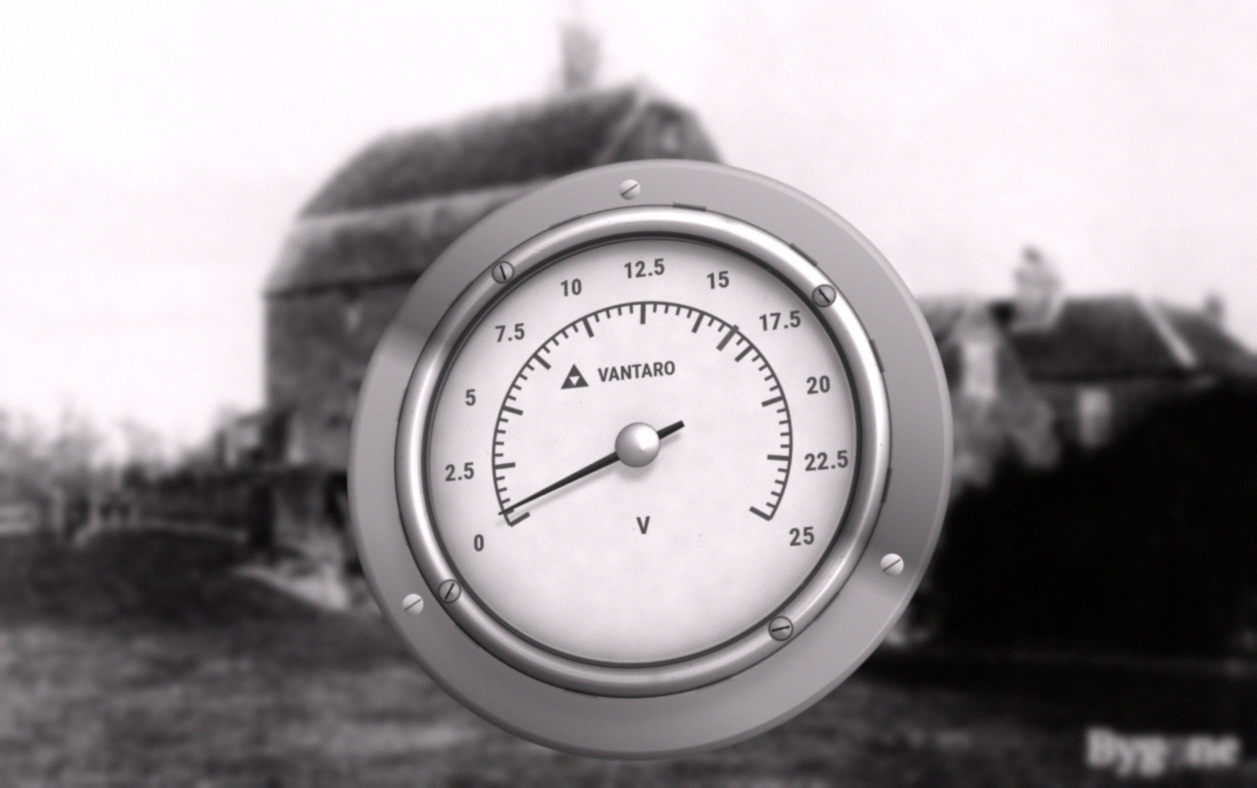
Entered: 0.5 V
